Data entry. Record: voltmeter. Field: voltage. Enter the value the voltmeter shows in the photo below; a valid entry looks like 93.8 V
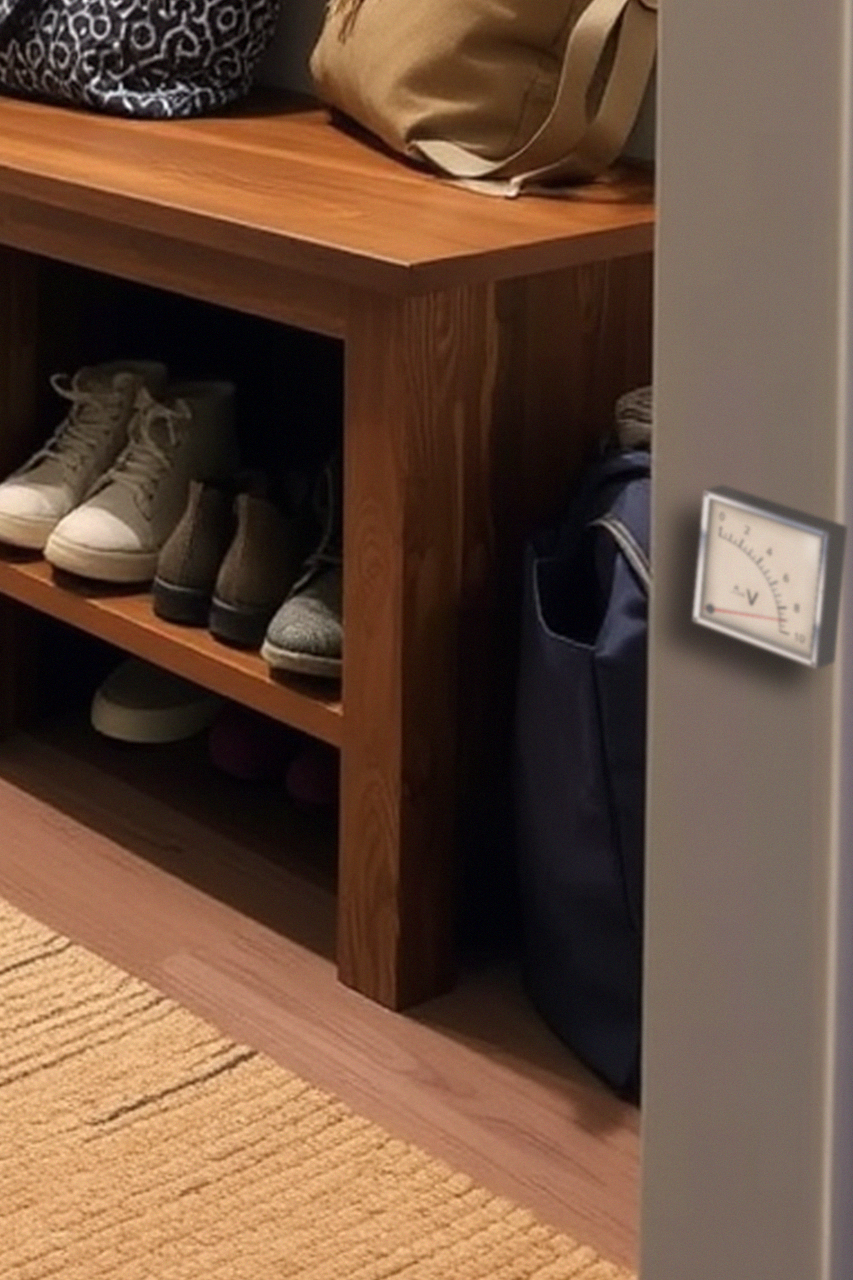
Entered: 9 V
